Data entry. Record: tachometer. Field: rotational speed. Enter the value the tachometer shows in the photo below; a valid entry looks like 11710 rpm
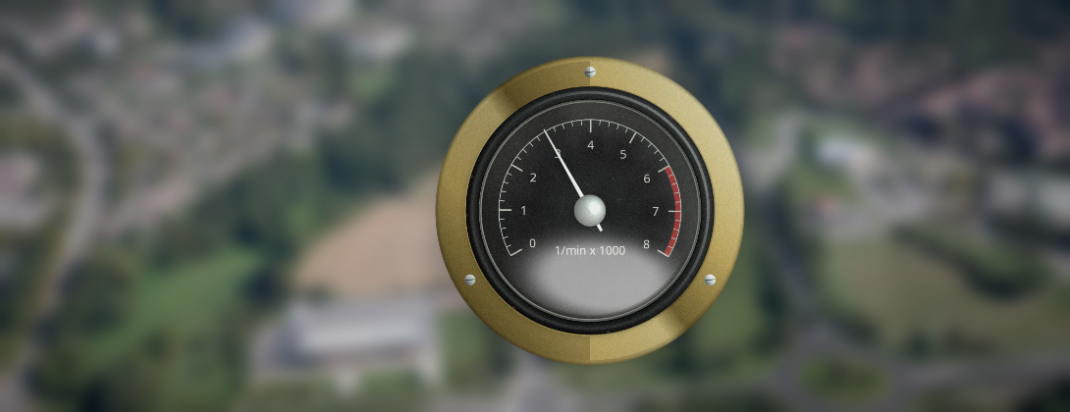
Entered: 3000 rpm
